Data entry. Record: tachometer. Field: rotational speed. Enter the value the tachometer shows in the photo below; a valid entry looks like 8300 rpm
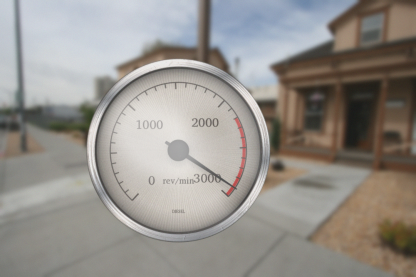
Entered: 2900 rpm
